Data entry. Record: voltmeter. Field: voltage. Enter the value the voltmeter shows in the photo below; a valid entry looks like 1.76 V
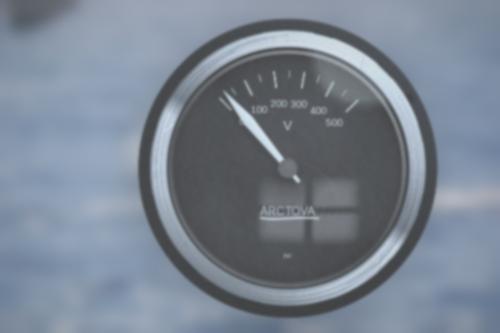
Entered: 25 V
